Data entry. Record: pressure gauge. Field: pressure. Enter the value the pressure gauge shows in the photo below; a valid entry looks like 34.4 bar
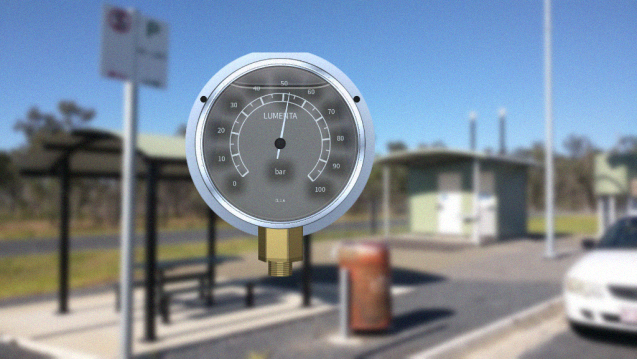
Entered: 52.5 bar
